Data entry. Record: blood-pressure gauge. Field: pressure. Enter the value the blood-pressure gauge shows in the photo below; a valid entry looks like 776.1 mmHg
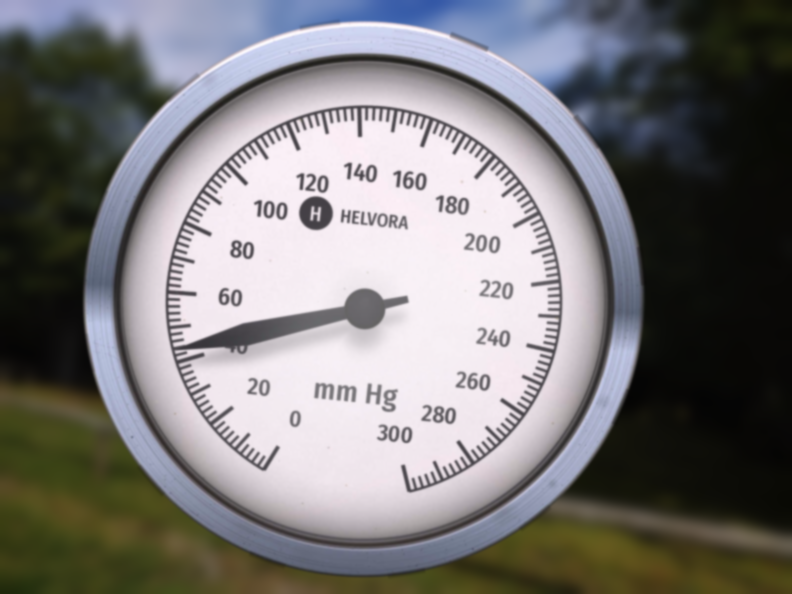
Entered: 44 mmHg
